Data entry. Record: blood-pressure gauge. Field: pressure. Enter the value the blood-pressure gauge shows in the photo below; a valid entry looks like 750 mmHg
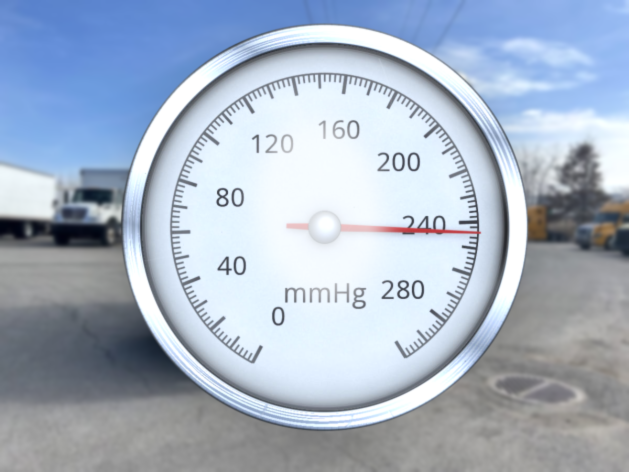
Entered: 244 mmHg
